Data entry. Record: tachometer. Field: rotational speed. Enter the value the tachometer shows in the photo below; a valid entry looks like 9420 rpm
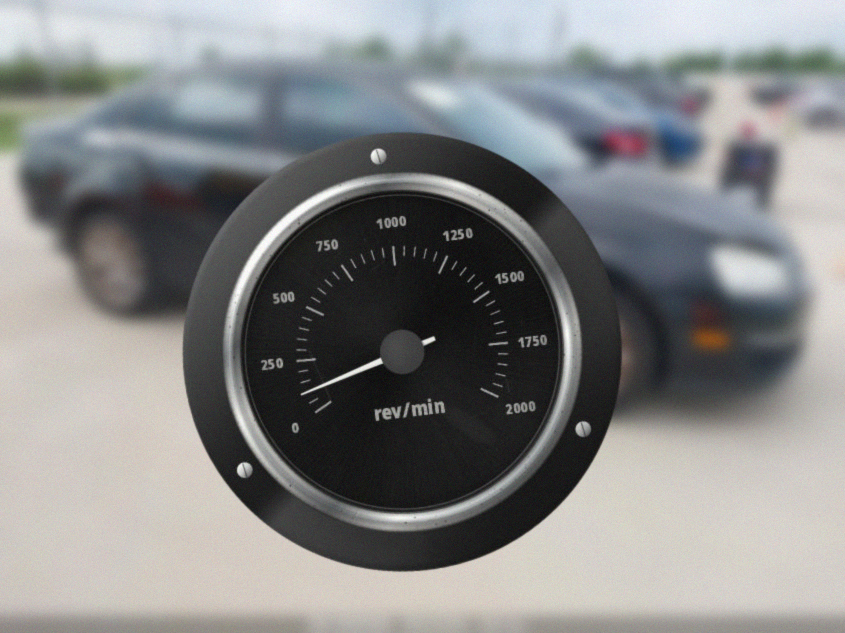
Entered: 100 rpm
